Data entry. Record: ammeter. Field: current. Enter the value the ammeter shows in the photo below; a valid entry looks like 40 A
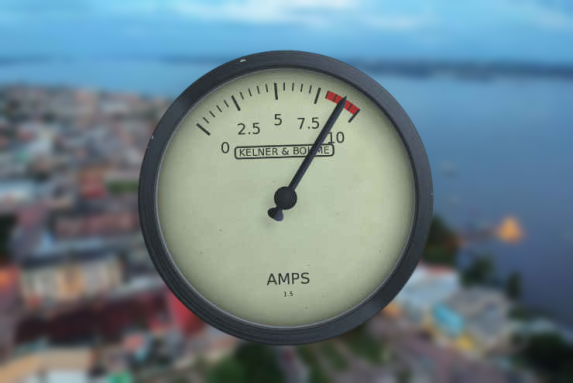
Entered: 9 A
